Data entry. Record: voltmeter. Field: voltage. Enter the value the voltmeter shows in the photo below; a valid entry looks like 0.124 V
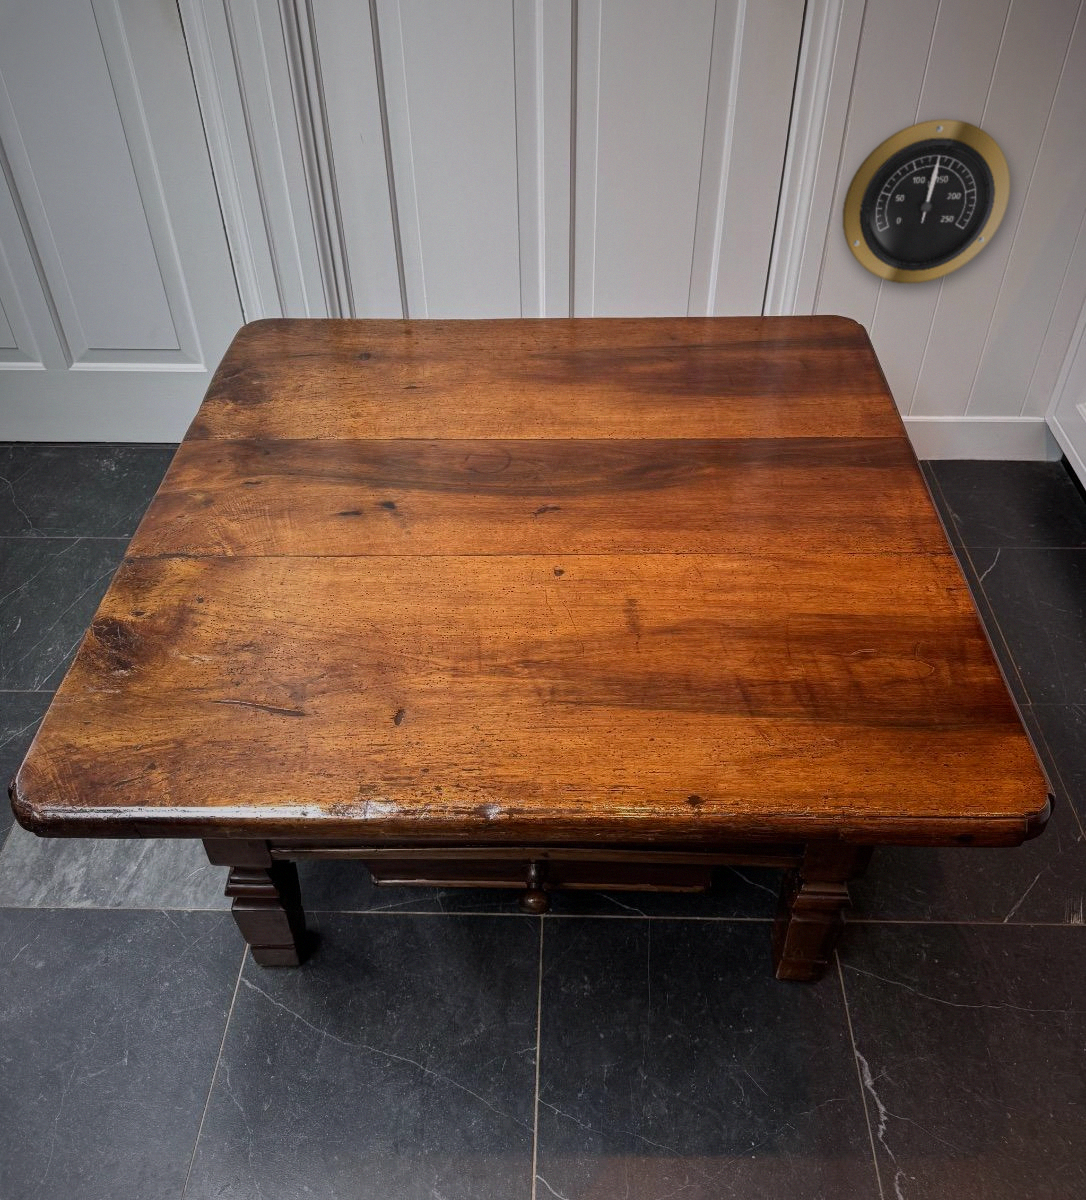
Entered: 130 V
